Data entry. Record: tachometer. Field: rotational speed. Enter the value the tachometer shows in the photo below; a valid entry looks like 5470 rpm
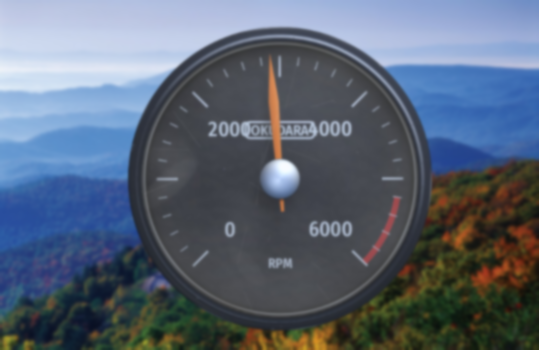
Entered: 2900 rpm
